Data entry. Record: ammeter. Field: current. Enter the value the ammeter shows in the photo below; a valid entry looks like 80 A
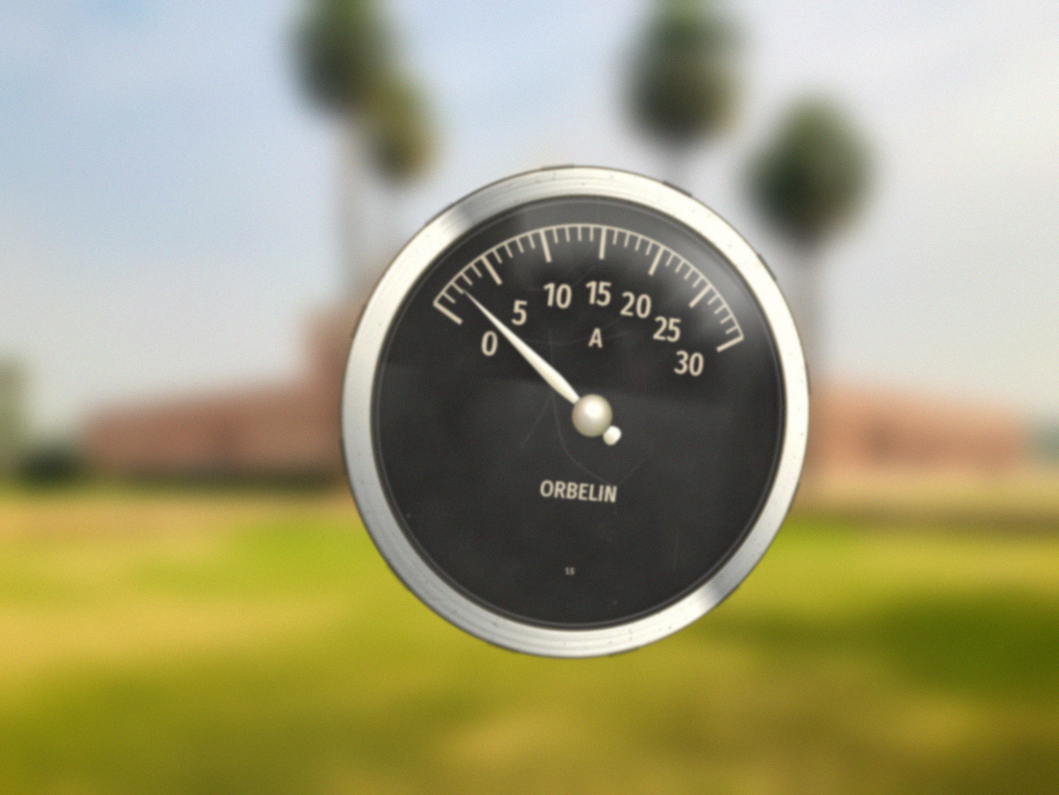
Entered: 2 A
